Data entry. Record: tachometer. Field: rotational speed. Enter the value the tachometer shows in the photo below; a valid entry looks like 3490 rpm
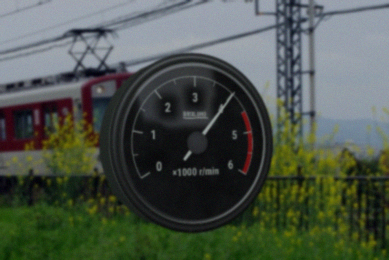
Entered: 4000 rpm
